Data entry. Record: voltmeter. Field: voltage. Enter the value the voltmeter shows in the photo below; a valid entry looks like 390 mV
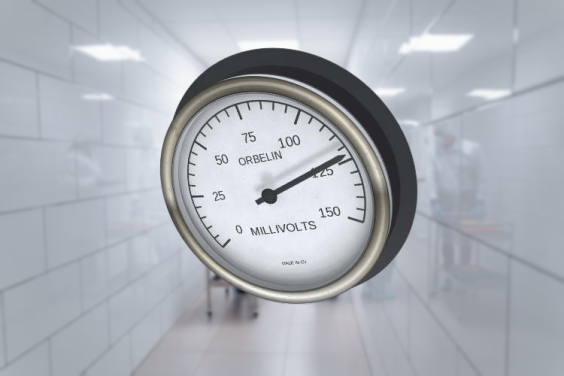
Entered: 122.5 mV
